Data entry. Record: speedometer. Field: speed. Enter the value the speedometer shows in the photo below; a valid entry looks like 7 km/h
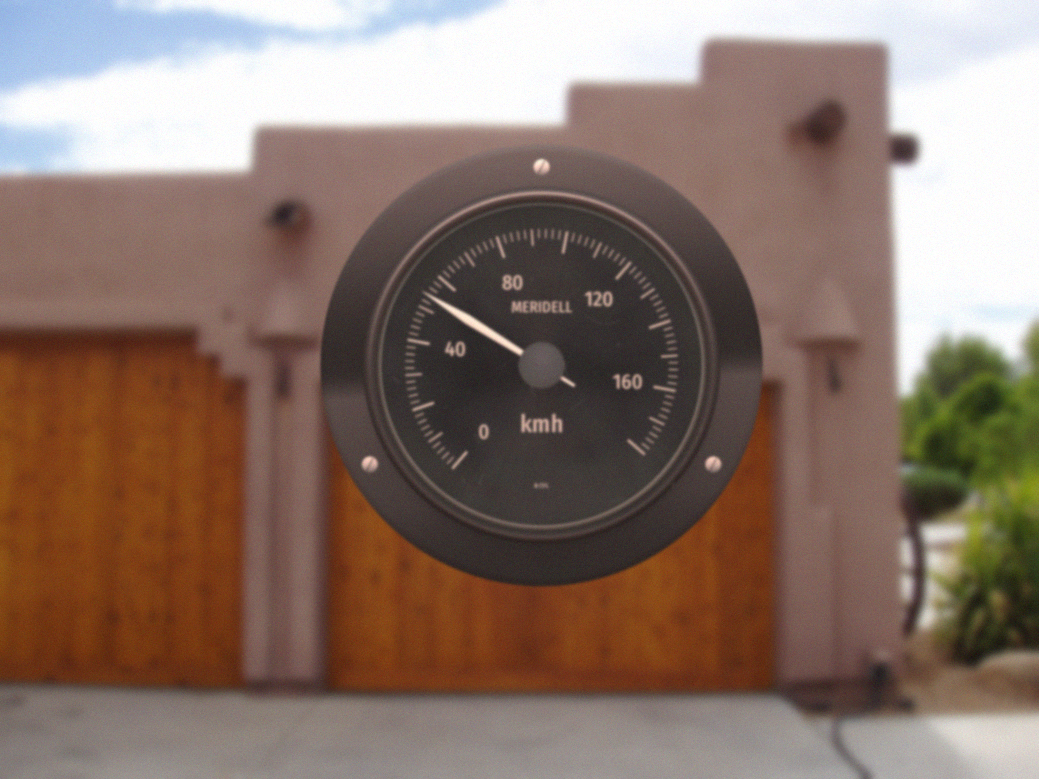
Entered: 54 km/h
